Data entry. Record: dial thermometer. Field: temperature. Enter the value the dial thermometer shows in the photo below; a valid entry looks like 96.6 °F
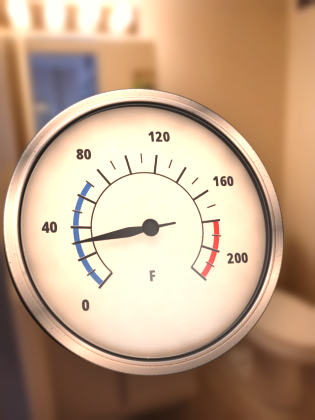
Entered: 30 °F
